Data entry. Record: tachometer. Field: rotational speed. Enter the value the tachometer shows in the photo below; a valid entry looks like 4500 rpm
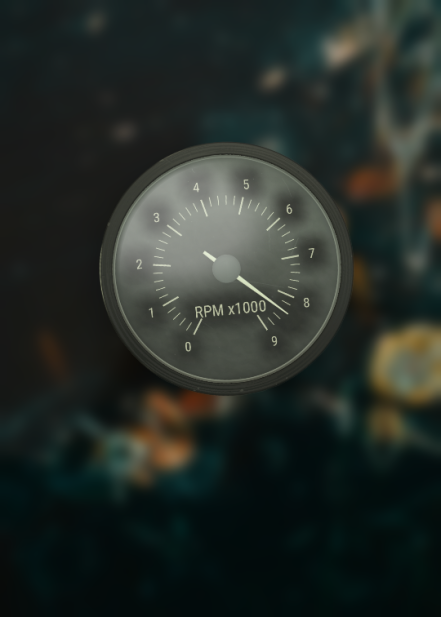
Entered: 8400 rpm
